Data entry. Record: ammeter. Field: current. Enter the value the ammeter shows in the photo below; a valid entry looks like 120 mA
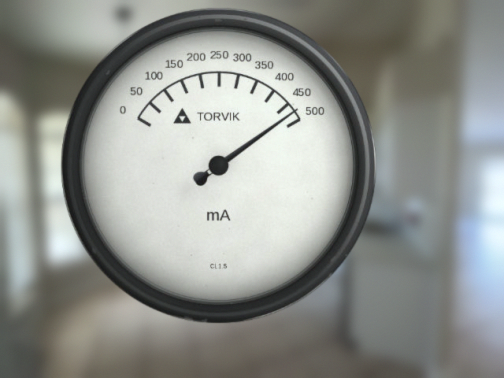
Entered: 475 mA
